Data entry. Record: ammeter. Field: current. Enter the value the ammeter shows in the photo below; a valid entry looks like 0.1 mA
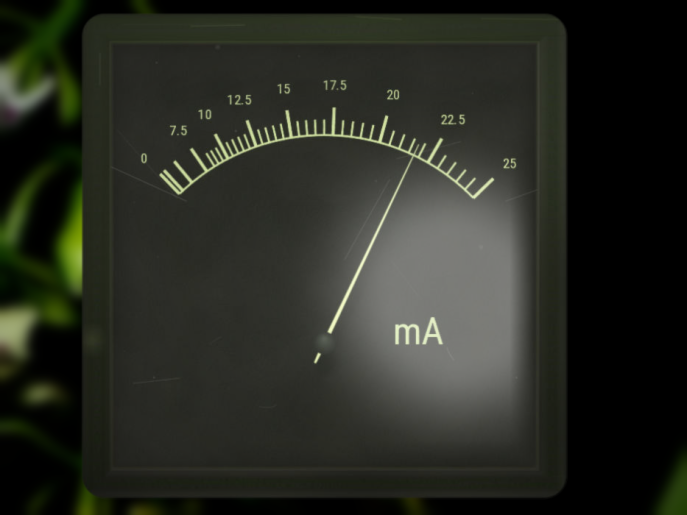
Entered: 21.75 mA
